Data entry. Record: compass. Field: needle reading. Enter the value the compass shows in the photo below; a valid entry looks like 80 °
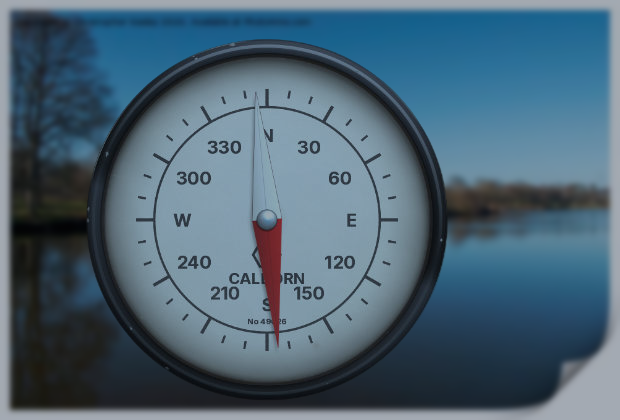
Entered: 175 °
